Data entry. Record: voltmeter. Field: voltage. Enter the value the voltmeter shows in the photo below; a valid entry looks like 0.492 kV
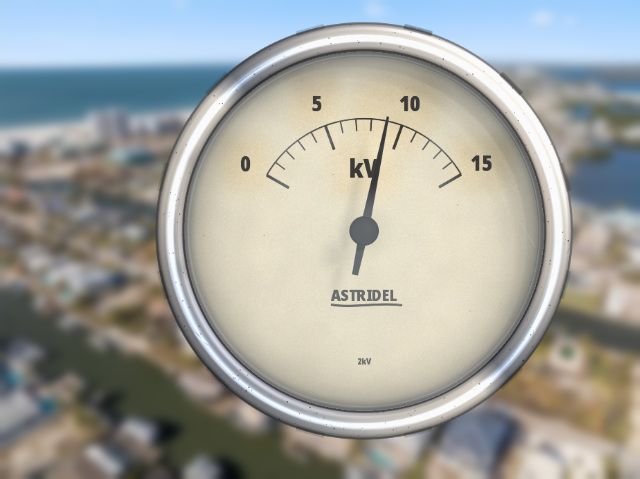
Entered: 9 kV
